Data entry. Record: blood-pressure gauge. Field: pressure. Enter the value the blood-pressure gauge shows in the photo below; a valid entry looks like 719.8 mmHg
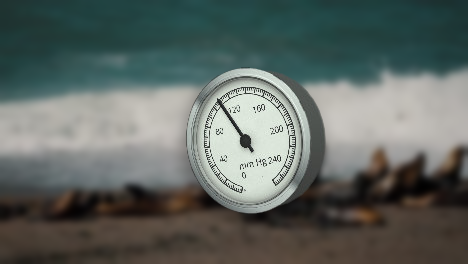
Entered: 110 mmHg
